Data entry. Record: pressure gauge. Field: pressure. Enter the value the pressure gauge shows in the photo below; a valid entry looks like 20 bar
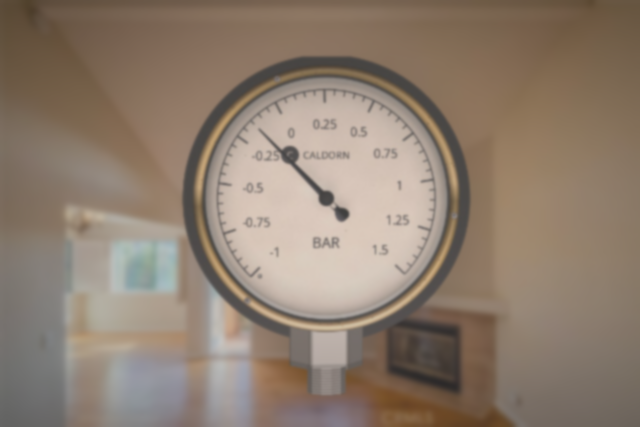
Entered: -0.15 bar
